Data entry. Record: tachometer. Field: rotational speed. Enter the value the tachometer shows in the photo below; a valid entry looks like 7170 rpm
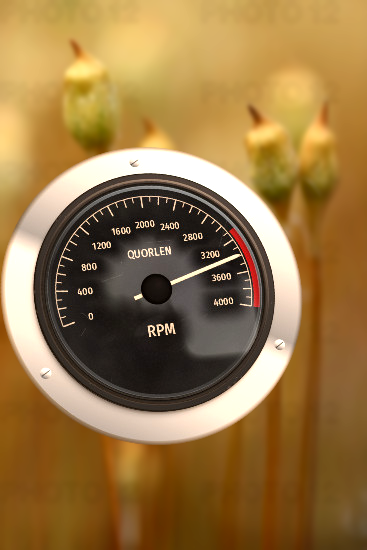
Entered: 3400 rpm
